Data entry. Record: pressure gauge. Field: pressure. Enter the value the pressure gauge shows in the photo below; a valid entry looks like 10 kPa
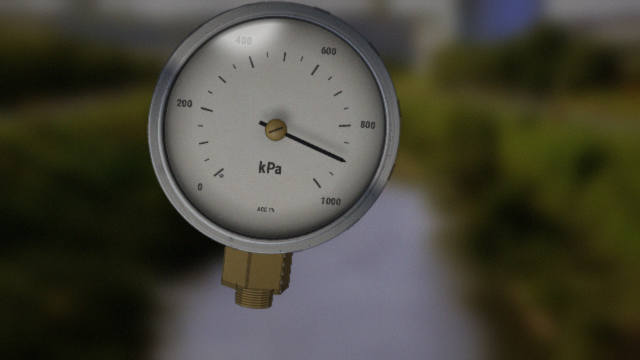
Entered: 900 kPa
